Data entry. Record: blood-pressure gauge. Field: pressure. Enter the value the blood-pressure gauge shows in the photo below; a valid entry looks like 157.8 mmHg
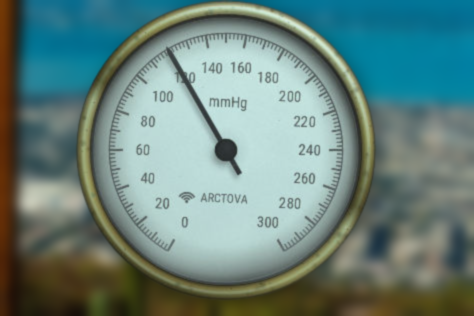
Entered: 120 mmHg
